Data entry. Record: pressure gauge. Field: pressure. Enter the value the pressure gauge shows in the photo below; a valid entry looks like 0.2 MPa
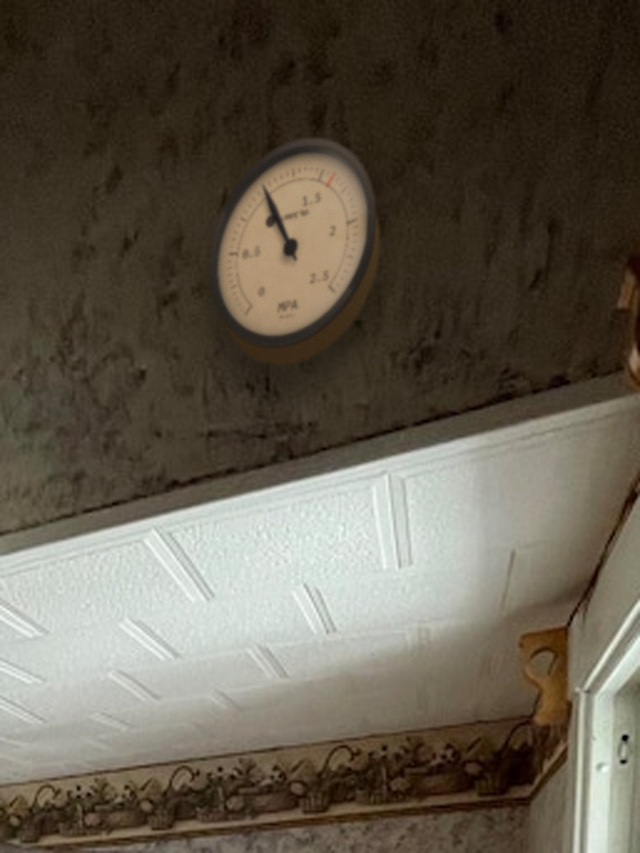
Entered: 1 MPa
